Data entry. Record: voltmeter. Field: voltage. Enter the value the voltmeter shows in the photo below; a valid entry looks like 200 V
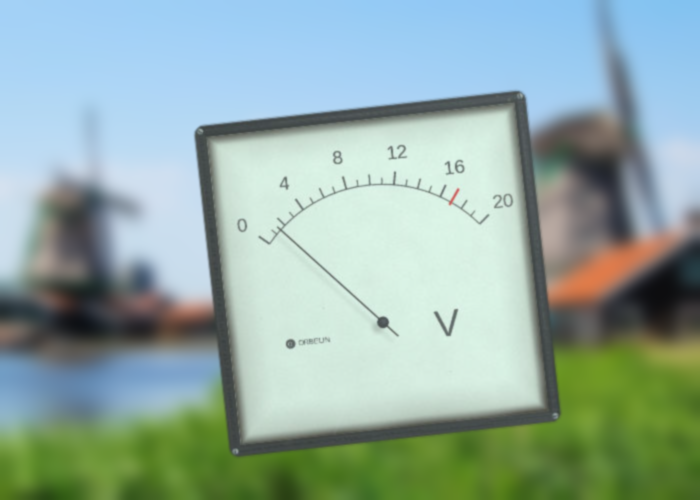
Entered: 1.5 V
